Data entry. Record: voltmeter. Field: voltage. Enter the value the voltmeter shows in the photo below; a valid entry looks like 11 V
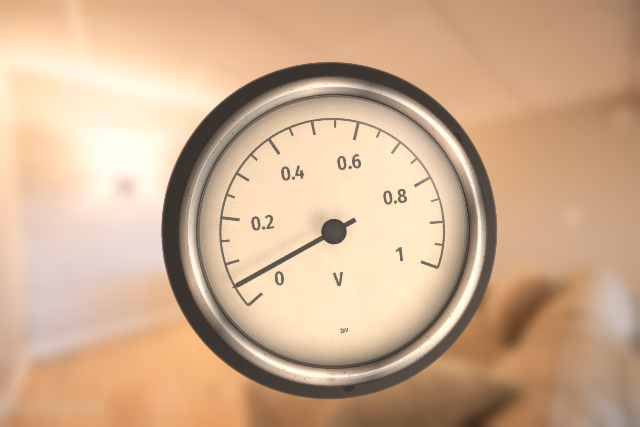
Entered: 0.05 V
